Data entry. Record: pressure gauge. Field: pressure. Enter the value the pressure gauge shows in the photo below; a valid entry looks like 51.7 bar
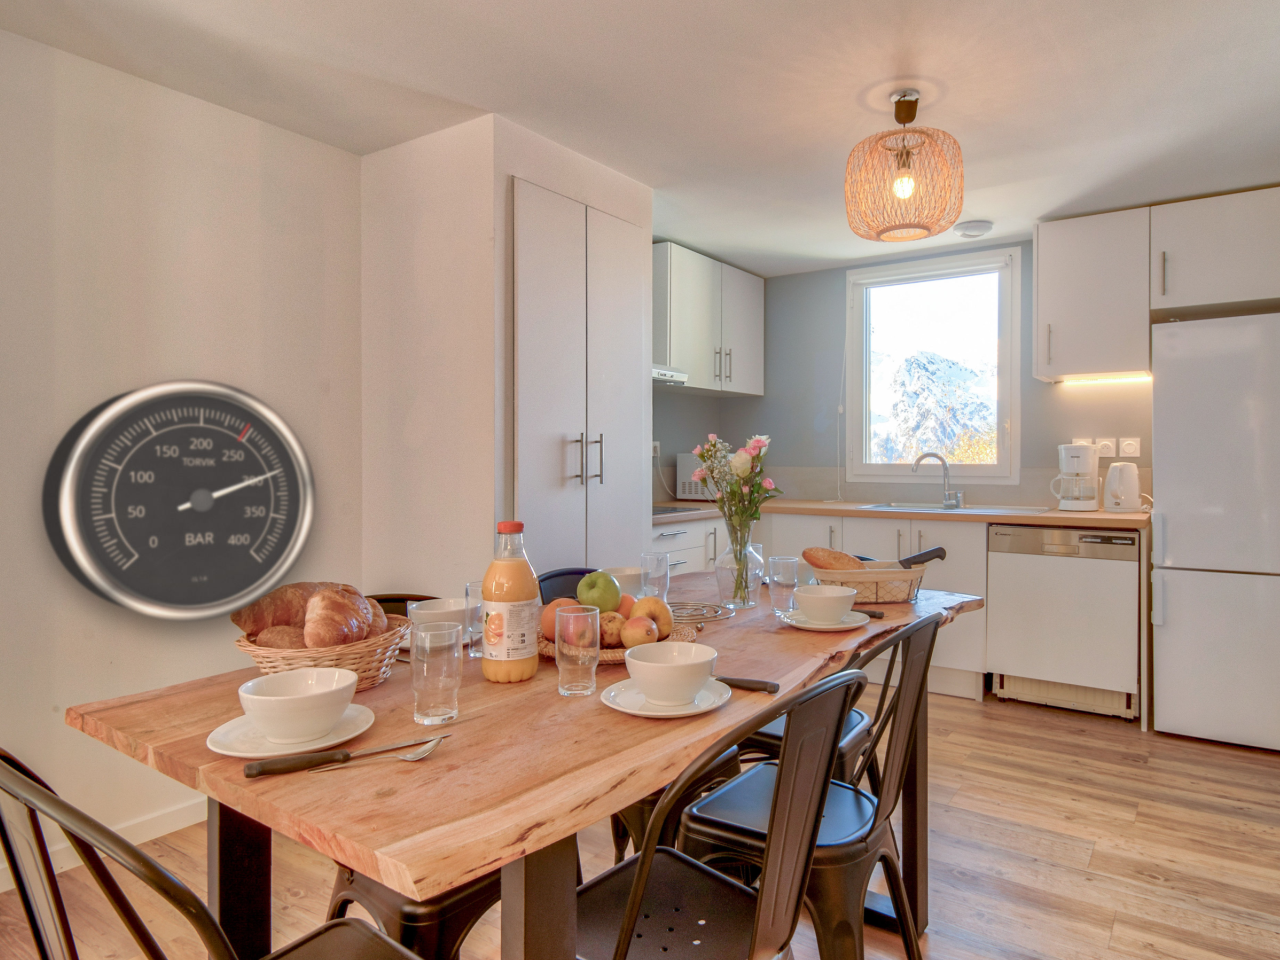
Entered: 300 bar
